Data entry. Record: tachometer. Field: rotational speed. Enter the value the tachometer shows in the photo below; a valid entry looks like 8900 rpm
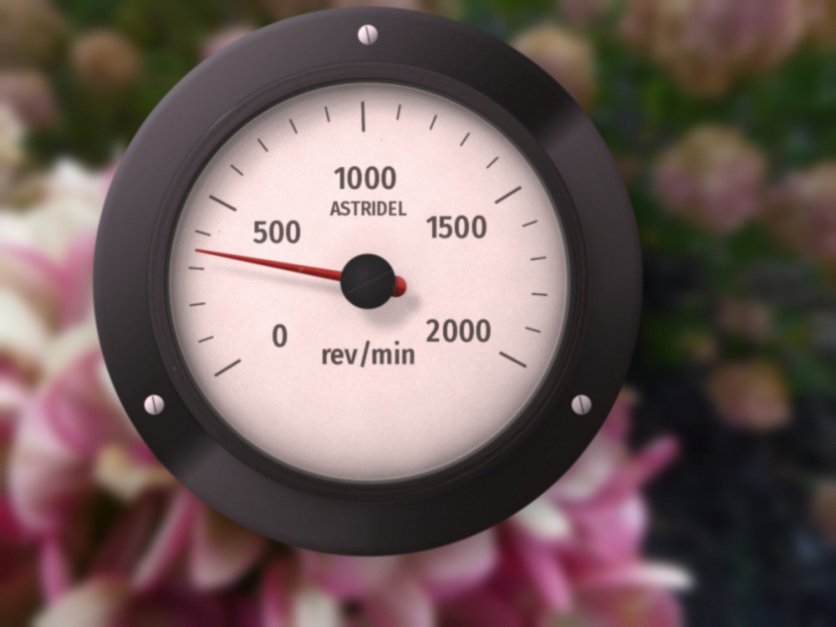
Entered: 350 rpm
